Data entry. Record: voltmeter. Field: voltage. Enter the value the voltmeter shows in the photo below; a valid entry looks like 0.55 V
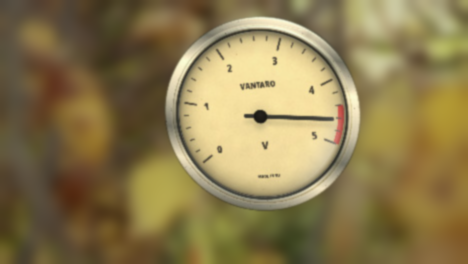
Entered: 4.6 V
